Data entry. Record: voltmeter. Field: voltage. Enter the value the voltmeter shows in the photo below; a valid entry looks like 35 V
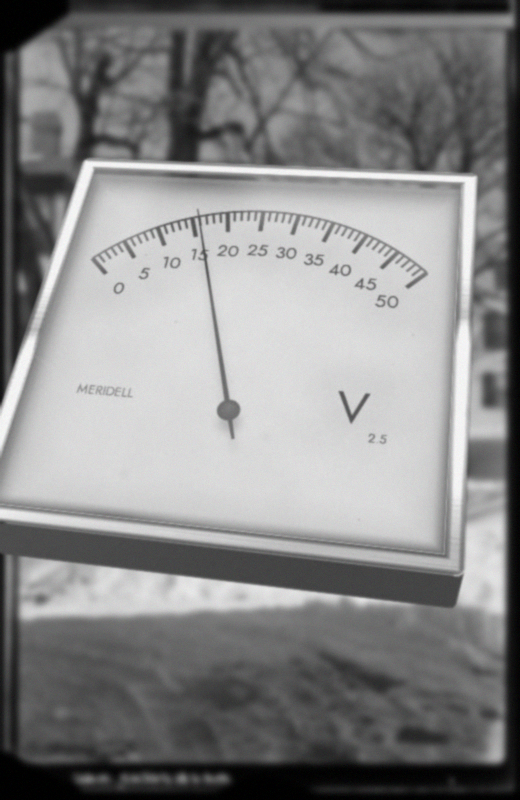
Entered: 16 V
